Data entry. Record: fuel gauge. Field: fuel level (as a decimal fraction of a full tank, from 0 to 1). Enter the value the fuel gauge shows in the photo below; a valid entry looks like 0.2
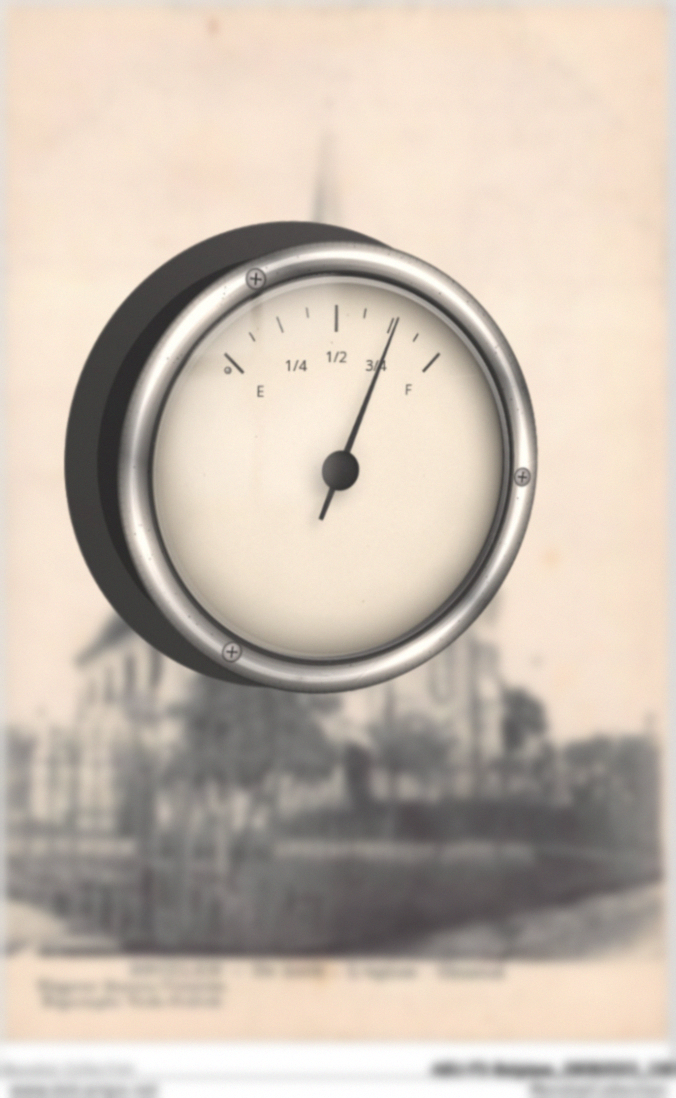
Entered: 0.75
